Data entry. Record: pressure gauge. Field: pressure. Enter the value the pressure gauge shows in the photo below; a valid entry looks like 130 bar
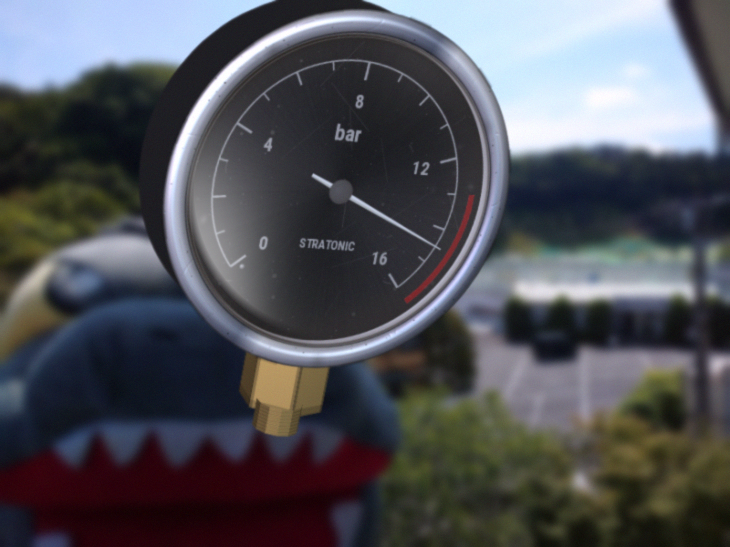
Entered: 14.5 bar
